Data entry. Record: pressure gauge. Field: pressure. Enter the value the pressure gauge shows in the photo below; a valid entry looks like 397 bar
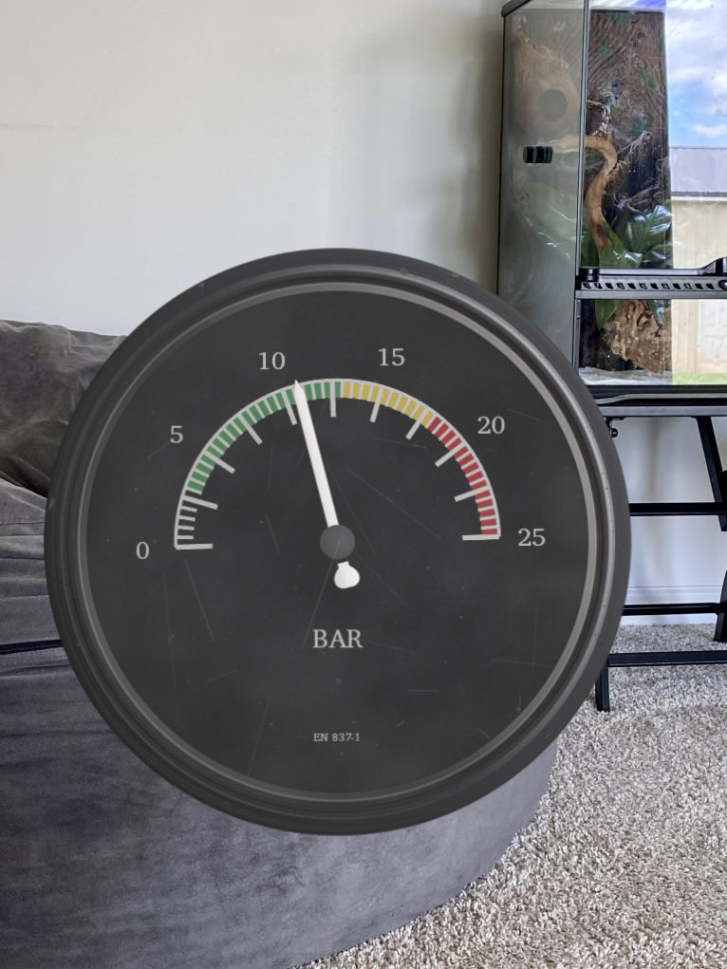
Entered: 10.75 bar
